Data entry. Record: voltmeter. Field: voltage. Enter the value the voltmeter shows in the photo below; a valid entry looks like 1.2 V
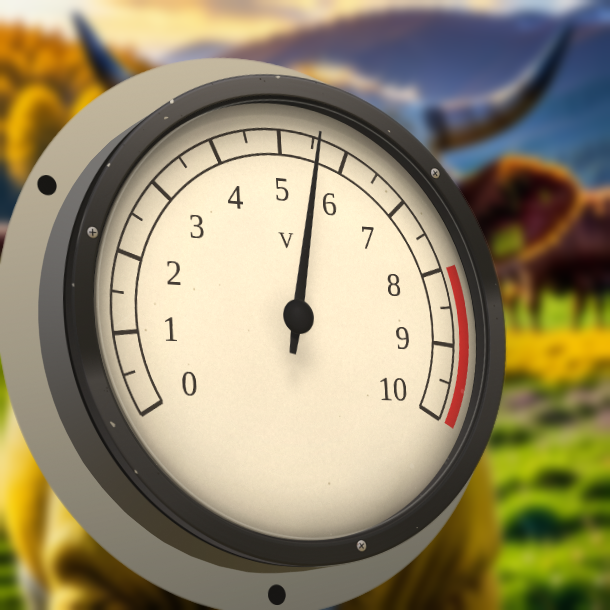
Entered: 5.5 V
